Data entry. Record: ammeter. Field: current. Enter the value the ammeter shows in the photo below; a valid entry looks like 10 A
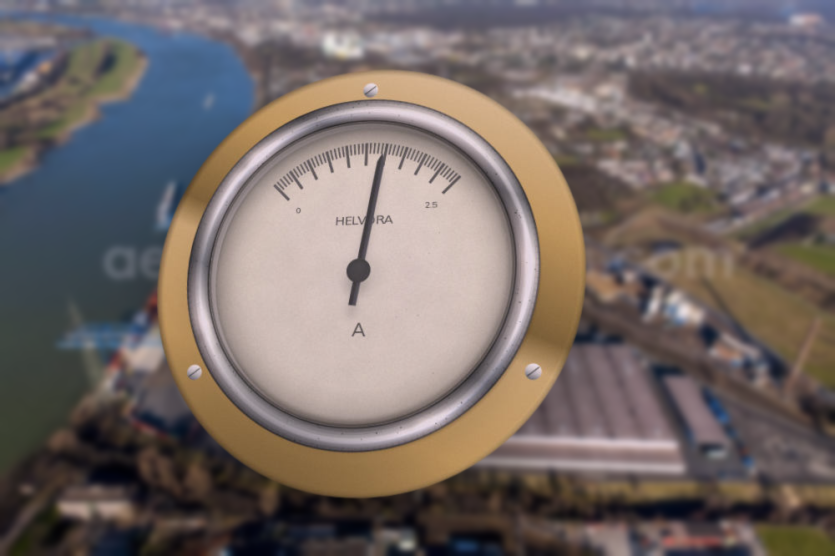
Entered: 1.5 A
